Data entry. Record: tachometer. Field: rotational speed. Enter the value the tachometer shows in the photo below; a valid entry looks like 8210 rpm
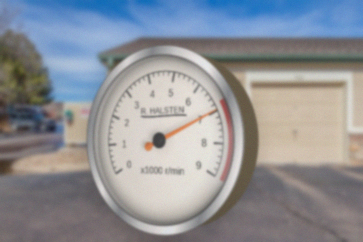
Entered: 7000 rpm
